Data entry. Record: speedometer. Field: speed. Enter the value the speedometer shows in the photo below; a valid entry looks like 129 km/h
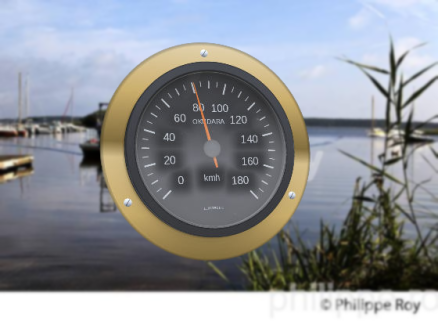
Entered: 80 km/h
